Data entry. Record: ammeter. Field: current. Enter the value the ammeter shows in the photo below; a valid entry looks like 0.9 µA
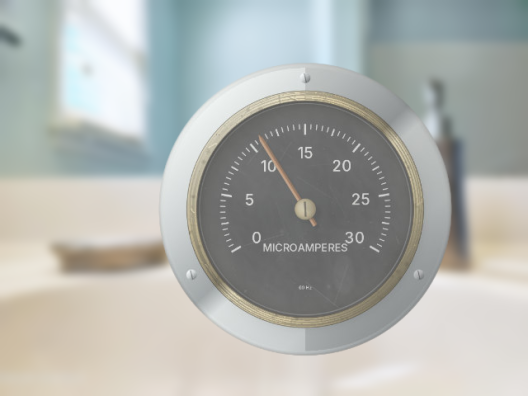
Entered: 11 µA
